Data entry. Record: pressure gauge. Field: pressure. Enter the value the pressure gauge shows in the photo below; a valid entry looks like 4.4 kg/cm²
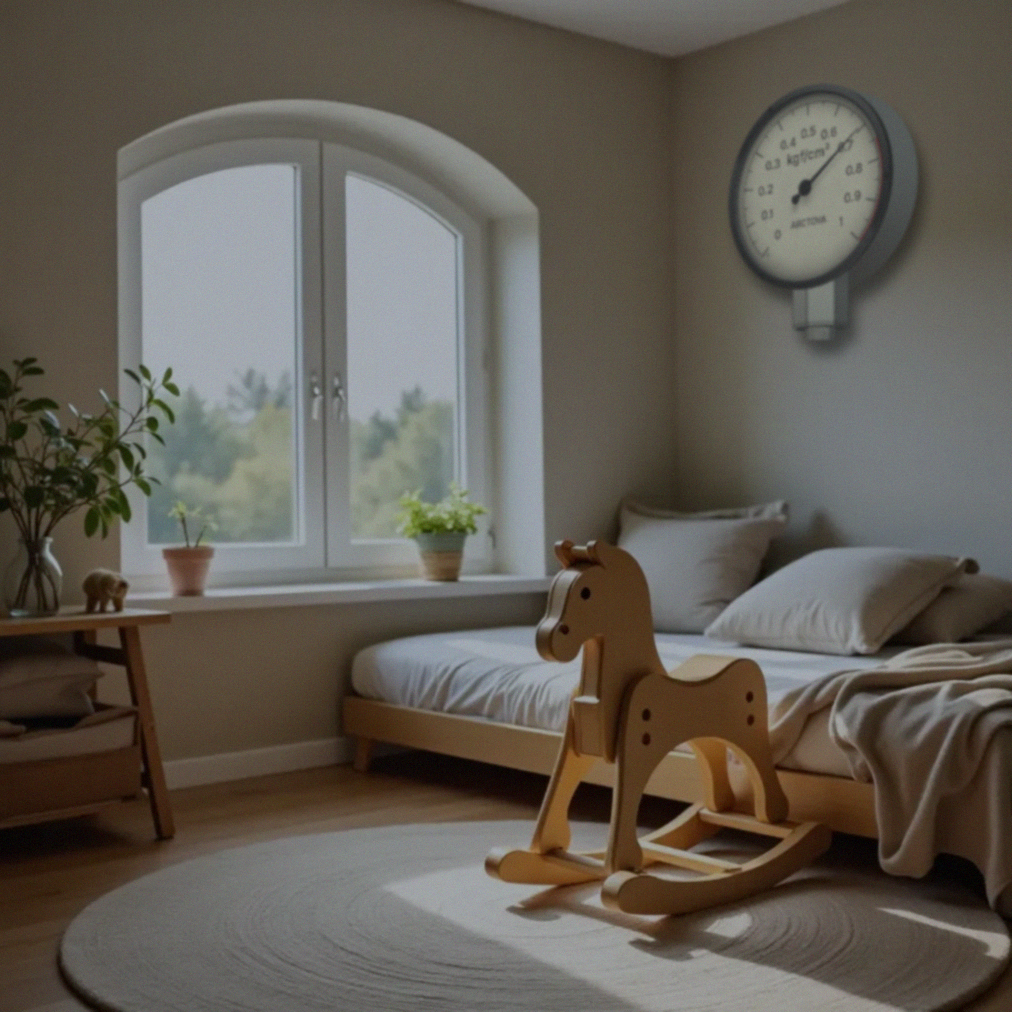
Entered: 0.7 kg/cm²
